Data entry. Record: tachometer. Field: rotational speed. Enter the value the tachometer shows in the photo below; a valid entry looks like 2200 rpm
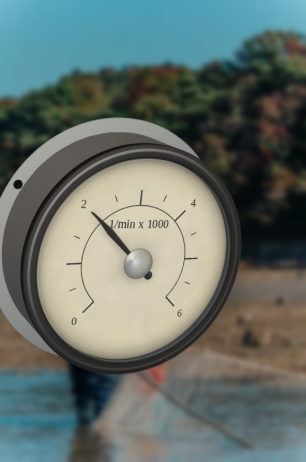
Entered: 2000 rpm
